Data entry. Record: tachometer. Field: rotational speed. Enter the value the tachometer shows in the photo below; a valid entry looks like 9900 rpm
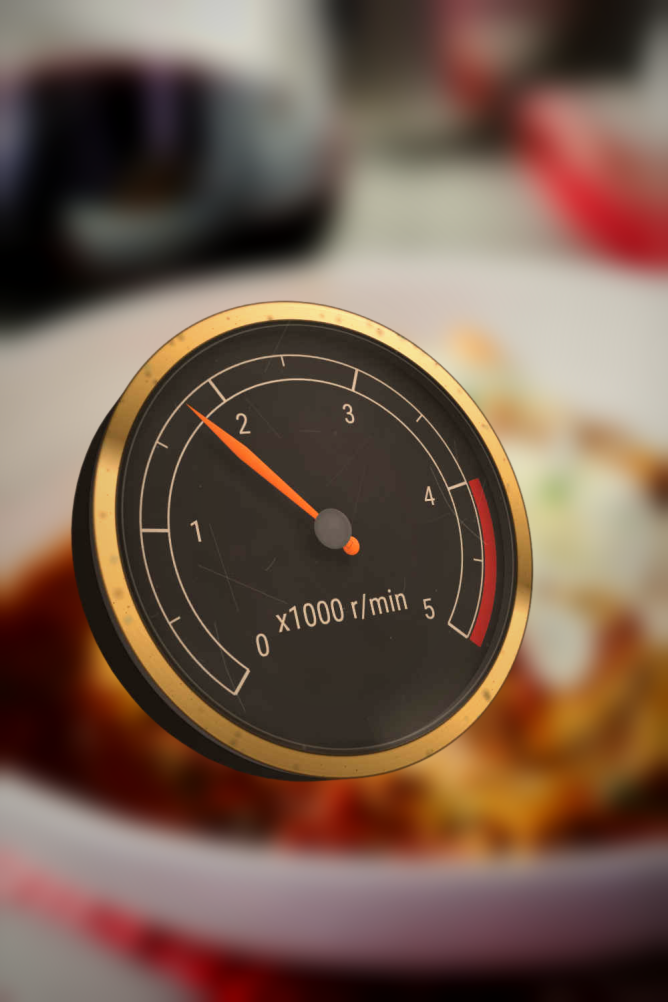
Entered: 1750 rpm
